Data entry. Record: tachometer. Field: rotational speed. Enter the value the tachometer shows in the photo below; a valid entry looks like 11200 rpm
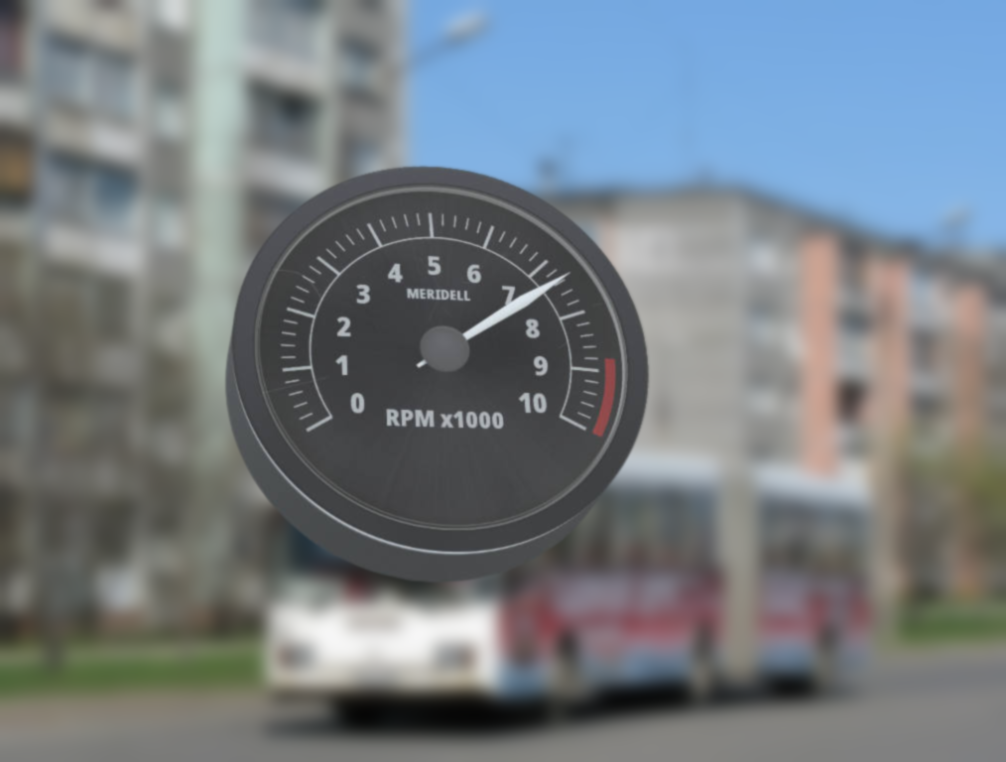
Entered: 7400 rpm
